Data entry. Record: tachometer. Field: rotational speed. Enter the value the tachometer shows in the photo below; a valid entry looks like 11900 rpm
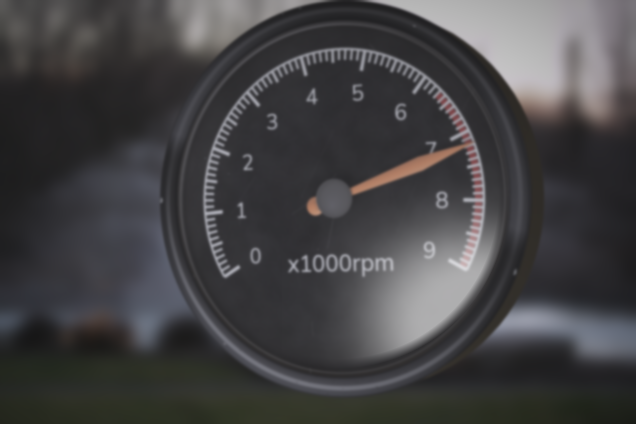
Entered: 7200 rpm
